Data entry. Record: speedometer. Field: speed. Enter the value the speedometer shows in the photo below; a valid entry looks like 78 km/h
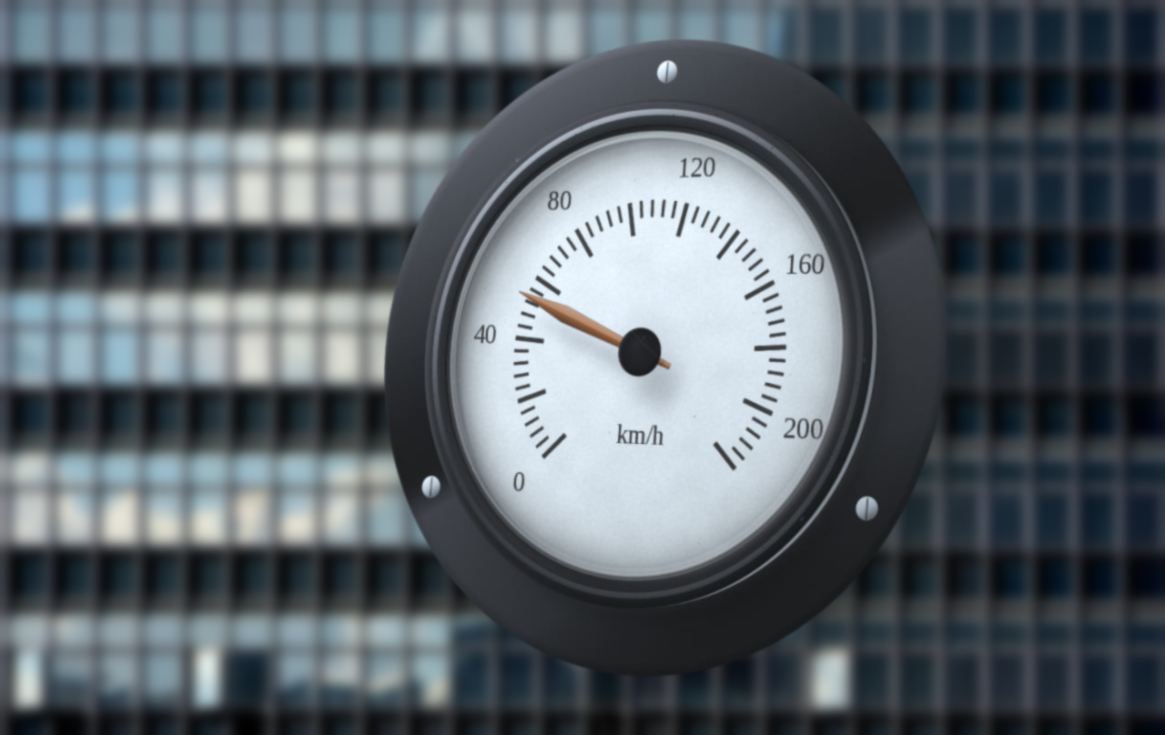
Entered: 54 km/h
